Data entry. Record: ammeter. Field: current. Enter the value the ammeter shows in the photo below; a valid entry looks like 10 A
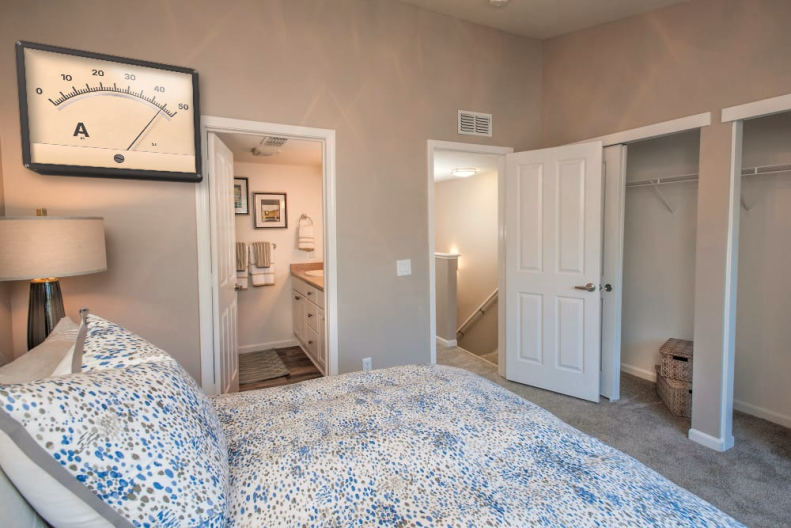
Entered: 45 A
